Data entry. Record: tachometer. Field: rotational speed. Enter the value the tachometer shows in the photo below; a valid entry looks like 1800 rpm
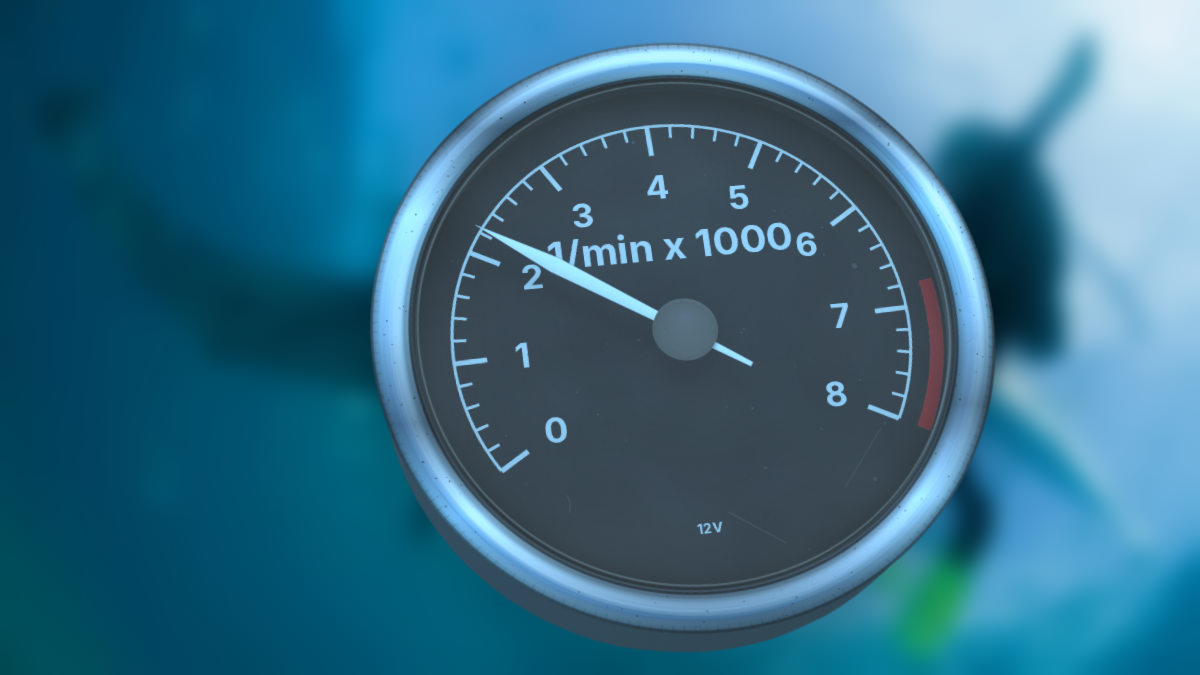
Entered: 2200 rpm
